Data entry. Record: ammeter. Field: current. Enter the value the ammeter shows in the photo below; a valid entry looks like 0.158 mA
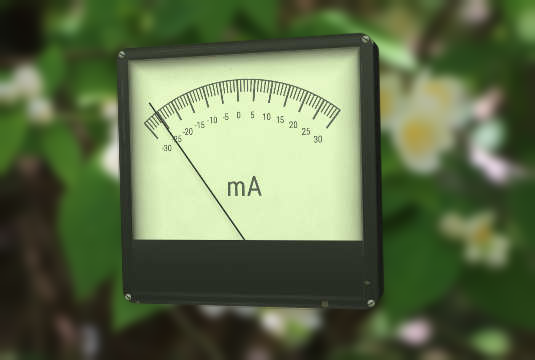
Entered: -25 mA
